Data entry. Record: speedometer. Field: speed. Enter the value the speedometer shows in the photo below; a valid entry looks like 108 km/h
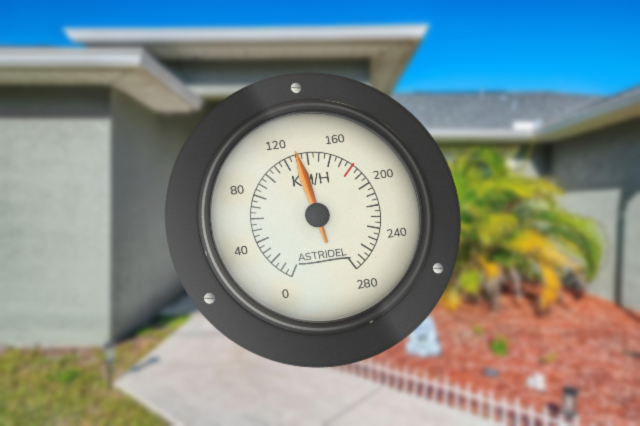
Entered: 130 km/h
